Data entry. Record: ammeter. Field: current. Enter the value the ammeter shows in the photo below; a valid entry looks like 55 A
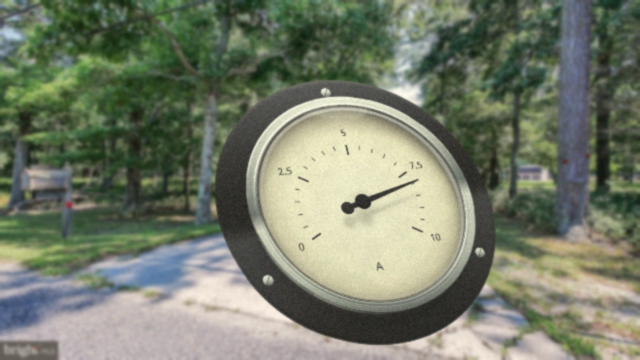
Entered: 8 A
